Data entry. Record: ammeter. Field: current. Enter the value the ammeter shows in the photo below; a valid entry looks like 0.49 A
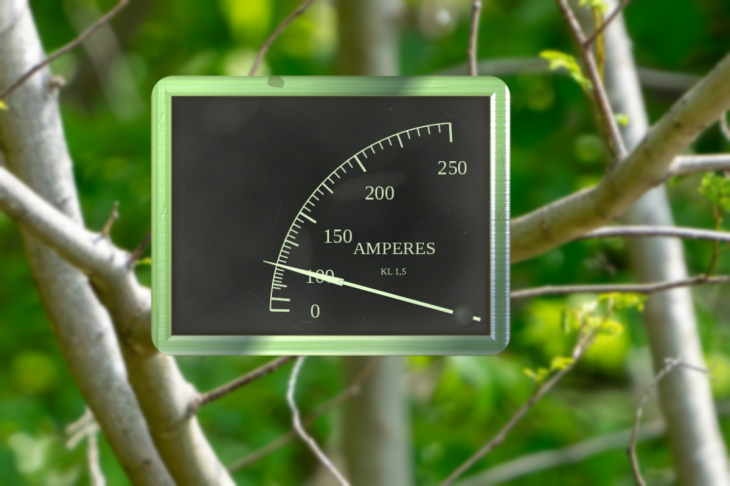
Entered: 100 A
